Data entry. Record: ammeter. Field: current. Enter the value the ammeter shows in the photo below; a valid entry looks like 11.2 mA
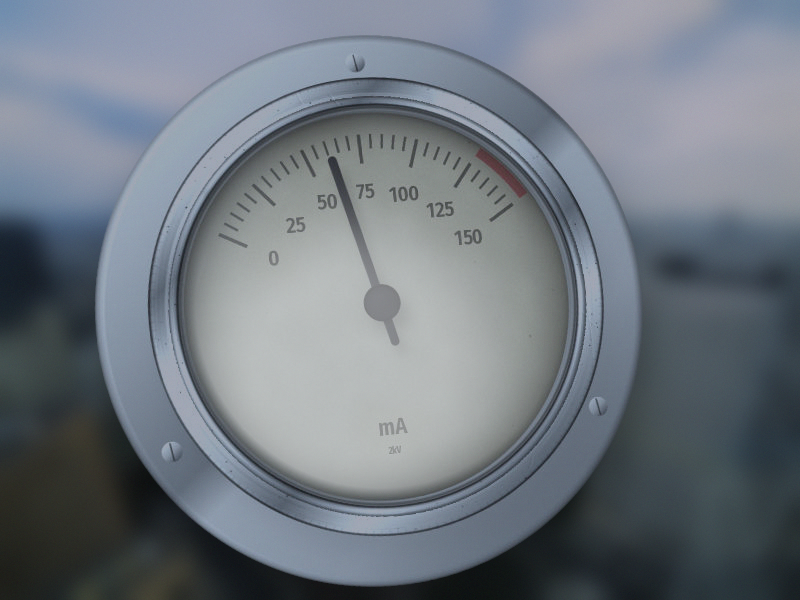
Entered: 60 mA
